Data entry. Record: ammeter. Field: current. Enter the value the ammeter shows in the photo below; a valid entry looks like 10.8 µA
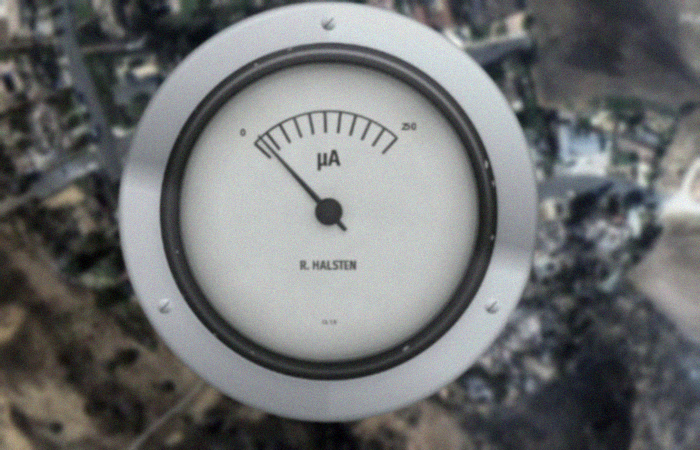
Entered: 12.5 µA
